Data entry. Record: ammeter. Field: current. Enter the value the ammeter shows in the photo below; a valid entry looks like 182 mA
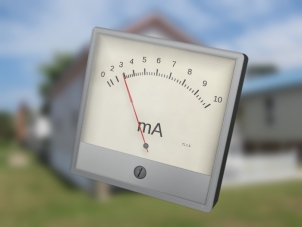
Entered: 3 mA
